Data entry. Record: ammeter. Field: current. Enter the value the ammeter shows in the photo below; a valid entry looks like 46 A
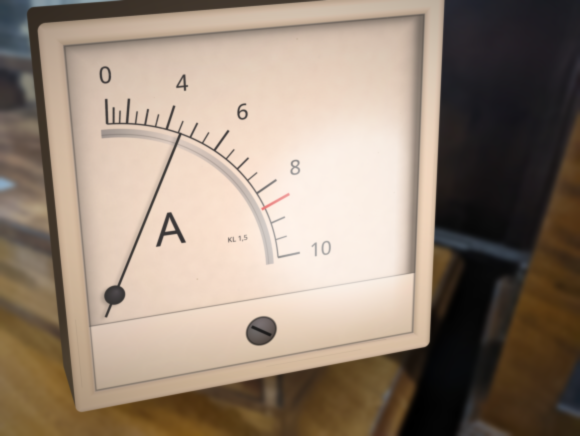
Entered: 4.5 A
